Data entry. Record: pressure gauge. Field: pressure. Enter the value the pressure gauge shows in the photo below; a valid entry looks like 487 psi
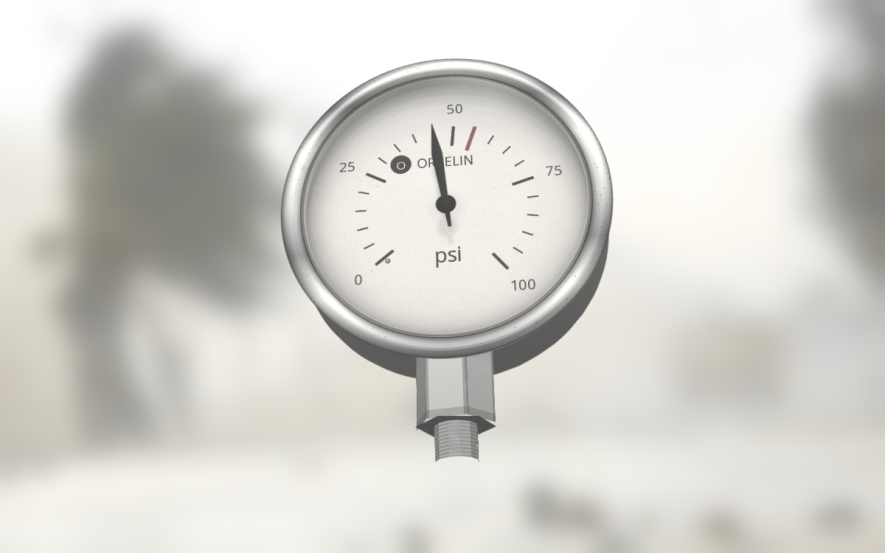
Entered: 45 psi
